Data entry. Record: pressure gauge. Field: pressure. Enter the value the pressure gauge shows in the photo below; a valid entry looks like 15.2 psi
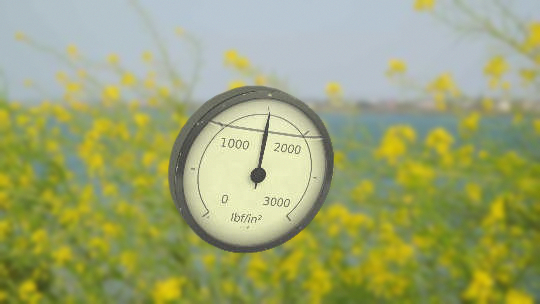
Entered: 1500 psi
